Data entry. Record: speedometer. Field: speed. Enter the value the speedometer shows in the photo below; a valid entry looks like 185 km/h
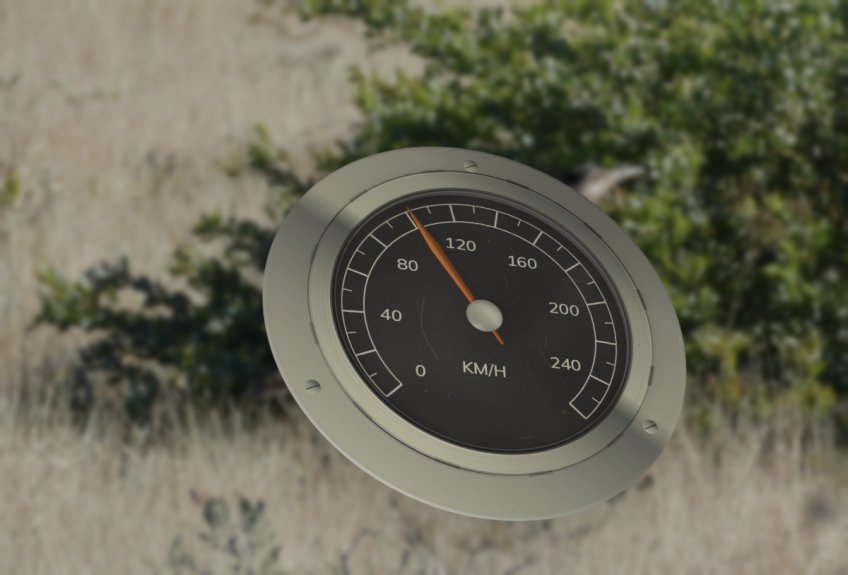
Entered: 100 km/h
